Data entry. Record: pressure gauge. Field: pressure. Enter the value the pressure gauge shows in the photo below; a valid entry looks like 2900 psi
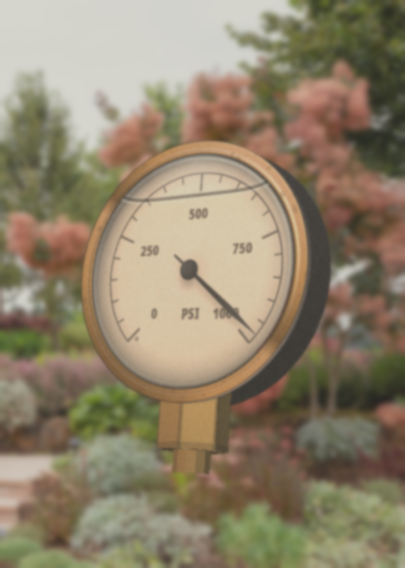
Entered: 975 psi
